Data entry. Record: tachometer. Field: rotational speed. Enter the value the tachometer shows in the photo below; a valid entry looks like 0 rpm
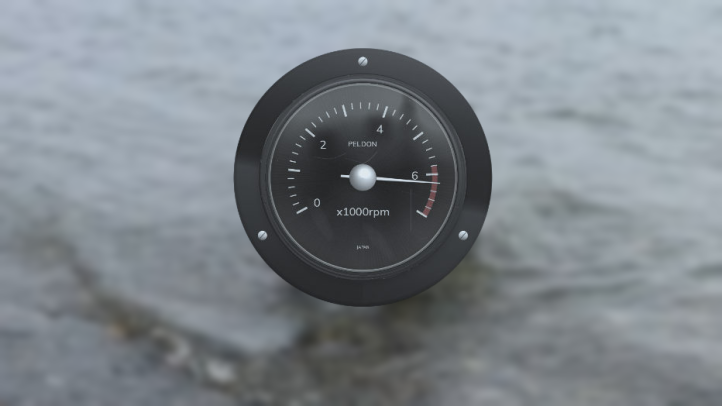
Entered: 6200 rpm
